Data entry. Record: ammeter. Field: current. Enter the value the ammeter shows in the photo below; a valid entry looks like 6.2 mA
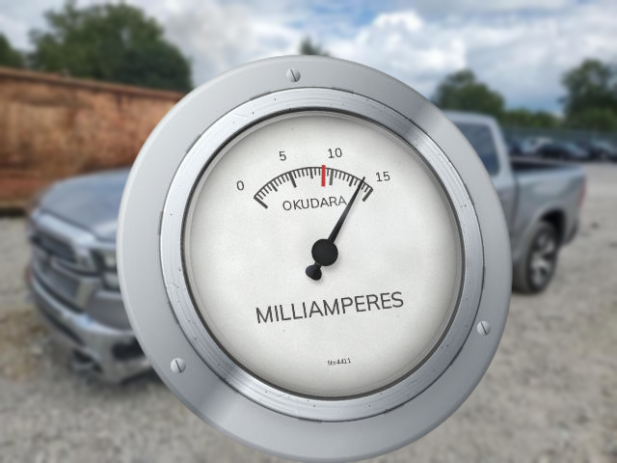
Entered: 13.5 mA
